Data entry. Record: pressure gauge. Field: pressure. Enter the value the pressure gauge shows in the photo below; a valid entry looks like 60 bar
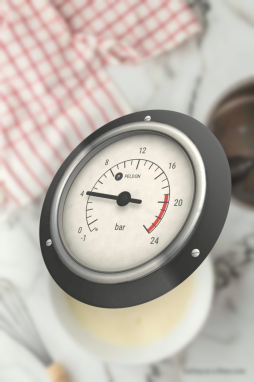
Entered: 4 bar
